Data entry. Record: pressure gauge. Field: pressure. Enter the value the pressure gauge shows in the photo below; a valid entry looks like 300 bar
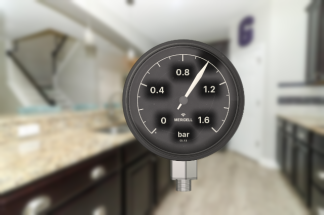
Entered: 1 bar
